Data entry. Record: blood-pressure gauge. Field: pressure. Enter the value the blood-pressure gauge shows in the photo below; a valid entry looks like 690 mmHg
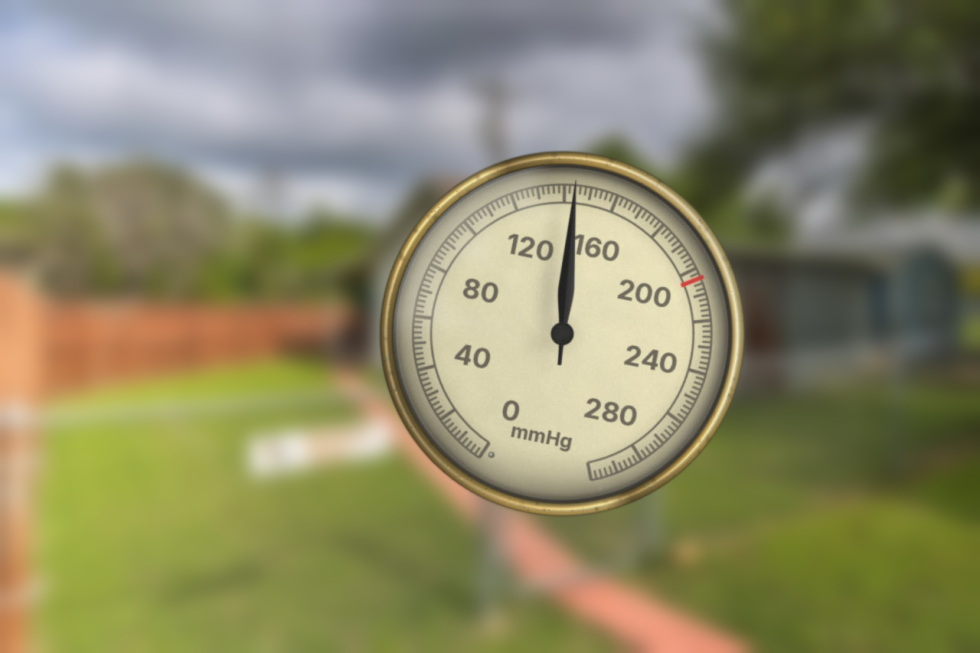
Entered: 144 mmHg
